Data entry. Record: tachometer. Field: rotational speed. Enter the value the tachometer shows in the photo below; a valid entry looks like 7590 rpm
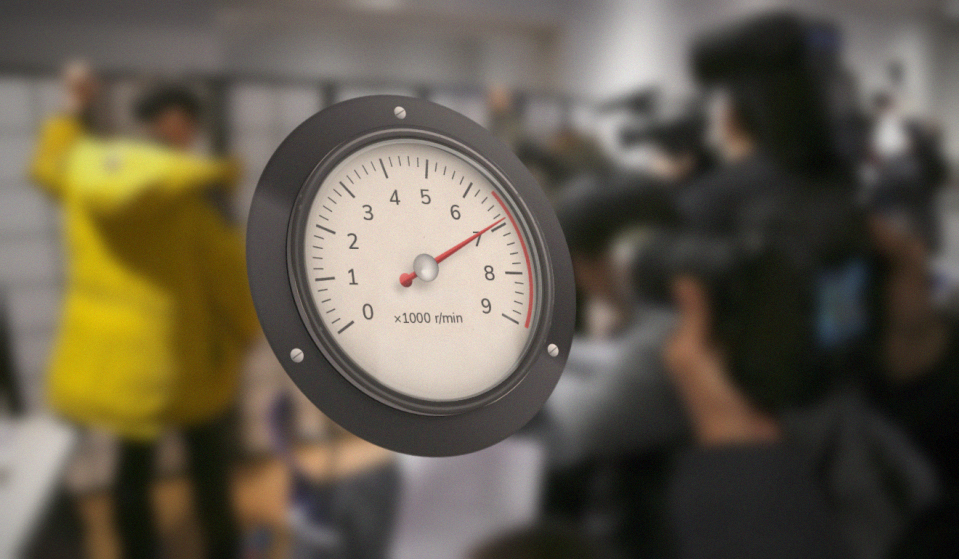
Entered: 6900 rpm
